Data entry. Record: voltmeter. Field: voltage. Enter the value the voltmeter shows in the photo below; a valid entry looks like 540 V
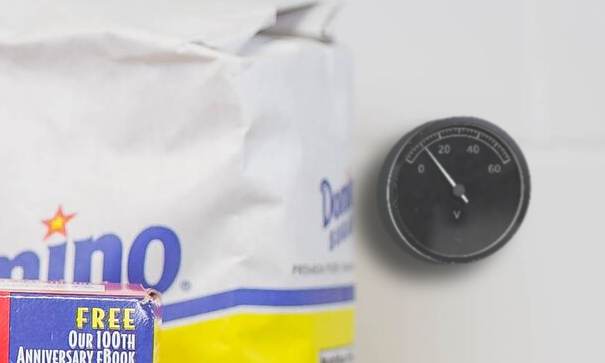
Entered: 10 V
